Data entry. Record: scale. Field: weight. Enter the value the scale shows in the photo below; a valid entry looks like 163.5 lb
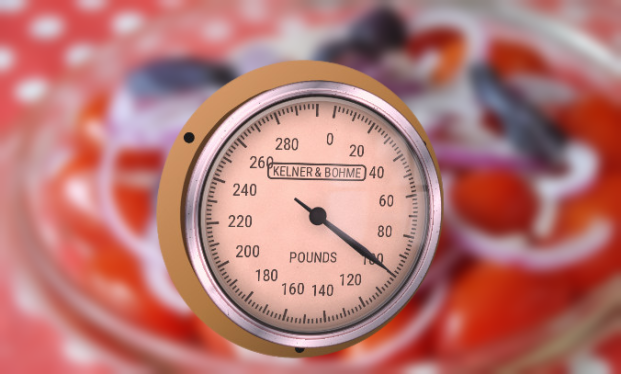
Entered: 100 lb
